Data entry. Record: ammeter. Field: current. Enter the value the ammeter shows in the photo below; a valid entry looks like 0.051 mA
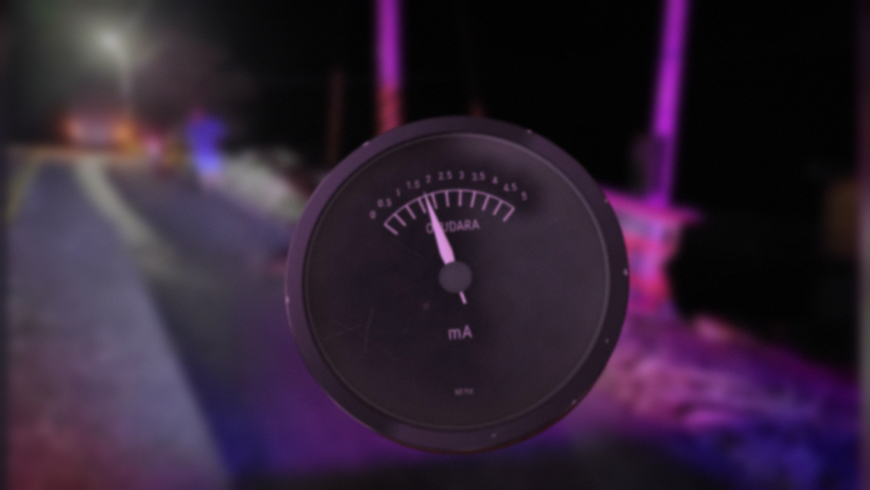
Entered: 1.75 mA
